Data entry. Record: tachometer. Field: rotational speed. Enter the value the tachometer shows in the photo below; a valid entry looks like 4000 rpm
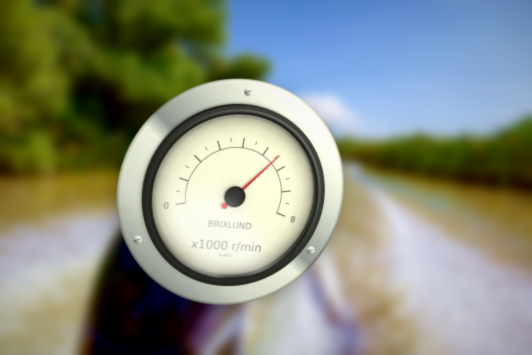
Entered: 5500 rpm
